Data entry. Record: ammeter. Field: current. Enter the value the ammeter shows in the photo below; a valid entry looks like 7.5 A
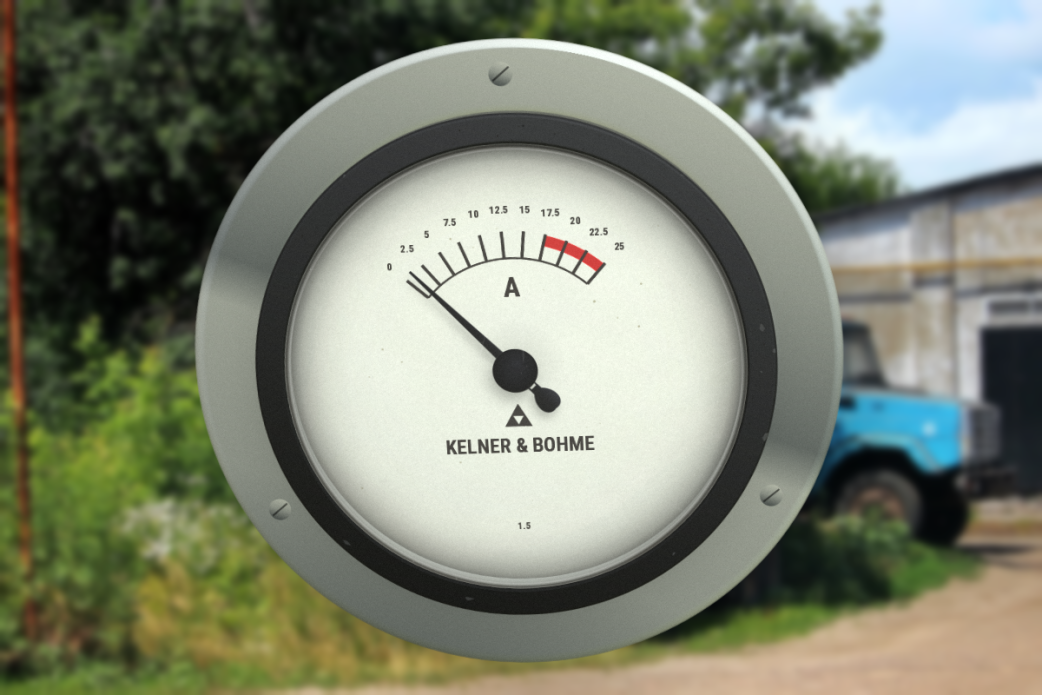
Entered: 1.25 A
